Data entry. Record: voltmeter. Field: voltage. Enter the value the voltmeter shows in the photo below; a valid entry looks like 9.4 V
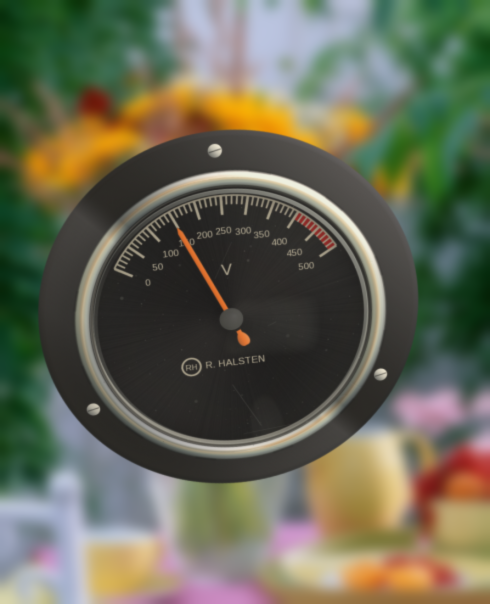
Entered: 150 V
